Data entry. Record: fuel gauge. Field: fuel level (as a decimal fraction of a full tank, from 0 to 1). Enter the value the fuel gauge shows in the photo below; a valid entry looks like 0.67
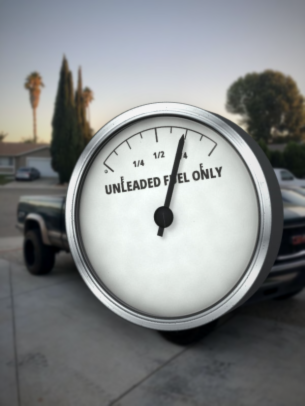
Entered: 0.75
